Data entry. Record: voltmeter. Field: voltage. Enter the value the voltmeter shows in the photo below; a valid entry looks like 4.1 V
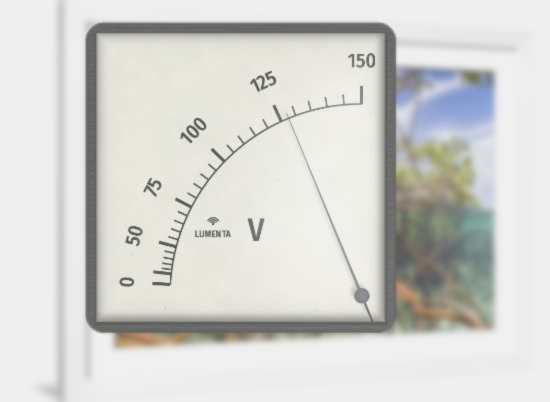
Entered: 127.5 V
